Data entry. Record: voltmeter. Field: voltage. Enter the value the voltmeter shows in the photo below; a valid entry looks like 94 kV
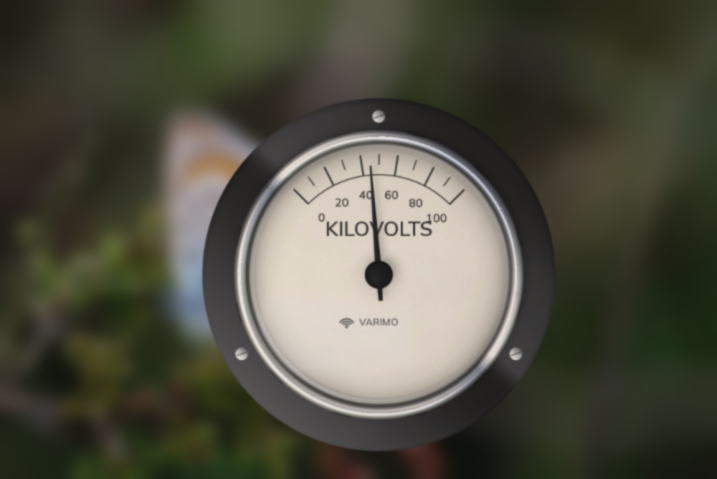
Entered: 45 kV
